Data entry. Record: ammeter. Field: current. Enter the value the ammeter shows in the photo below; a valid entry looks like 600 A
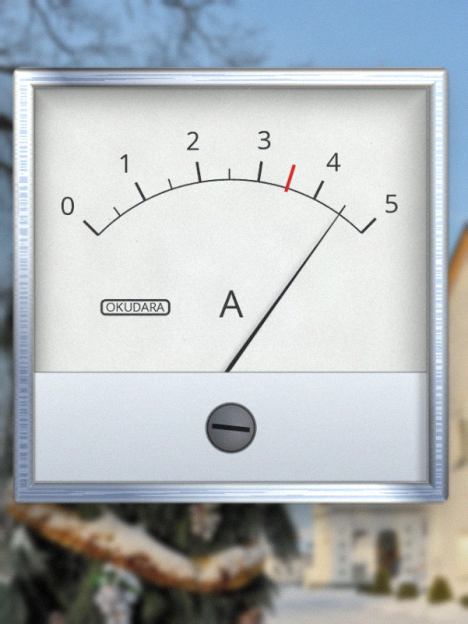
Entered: 4.5 A
